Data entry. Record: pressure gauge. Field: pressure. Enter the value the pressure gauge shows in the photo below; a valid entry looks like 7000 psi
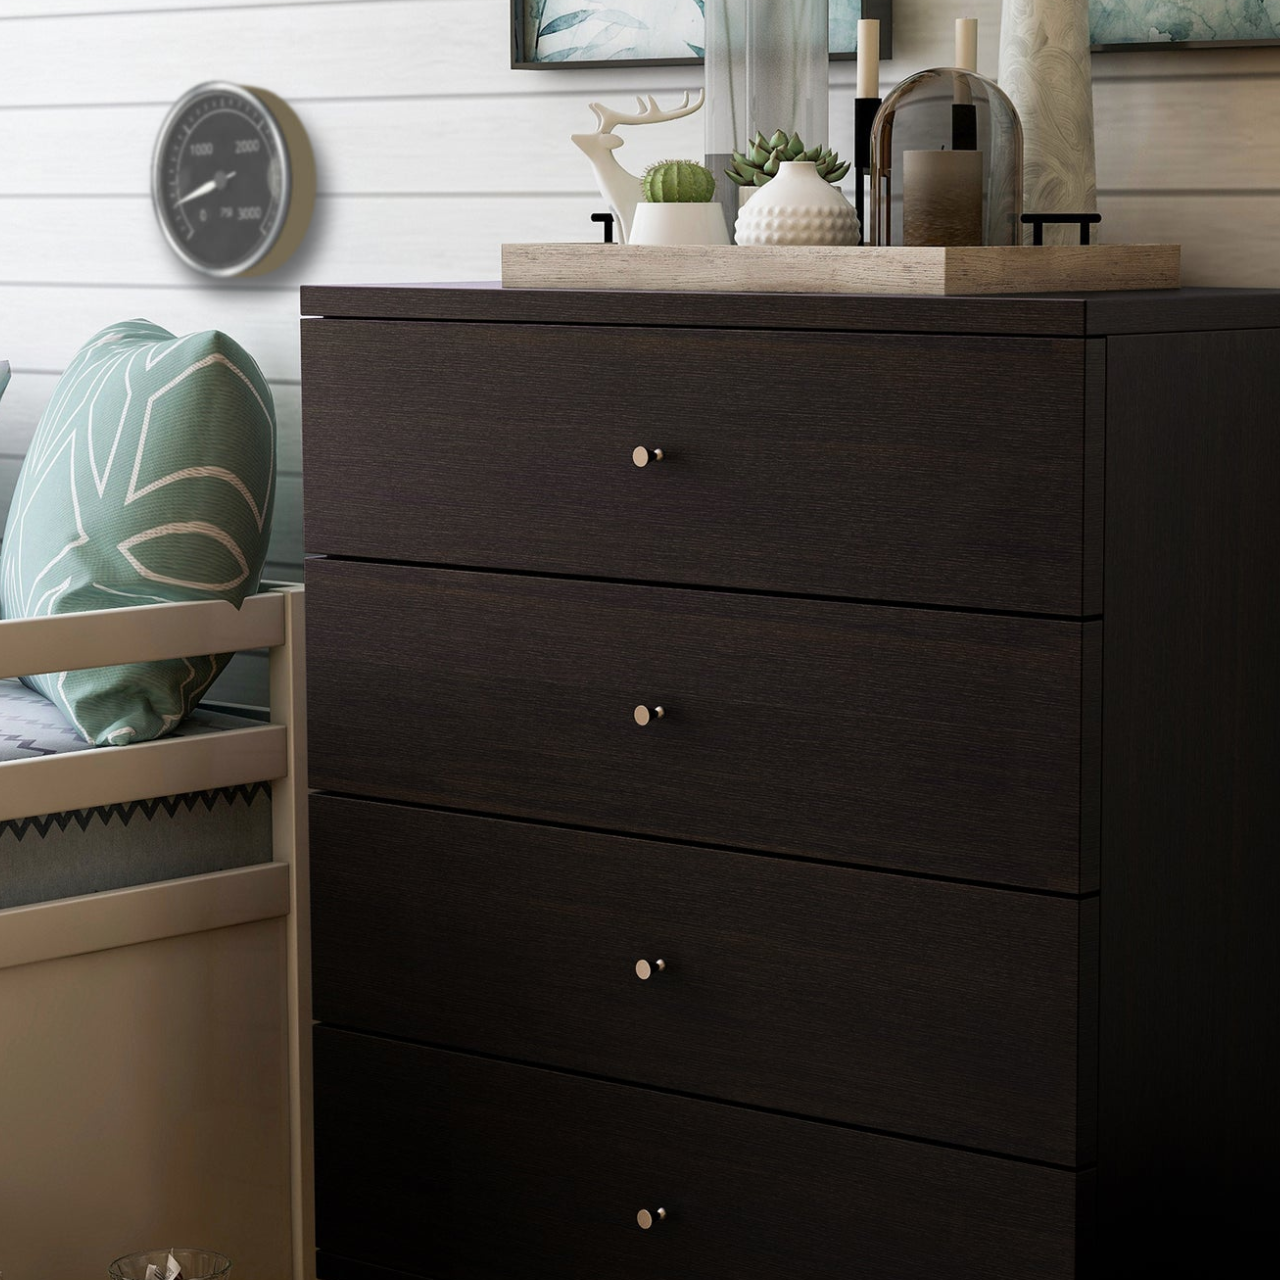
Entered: 300 psi
